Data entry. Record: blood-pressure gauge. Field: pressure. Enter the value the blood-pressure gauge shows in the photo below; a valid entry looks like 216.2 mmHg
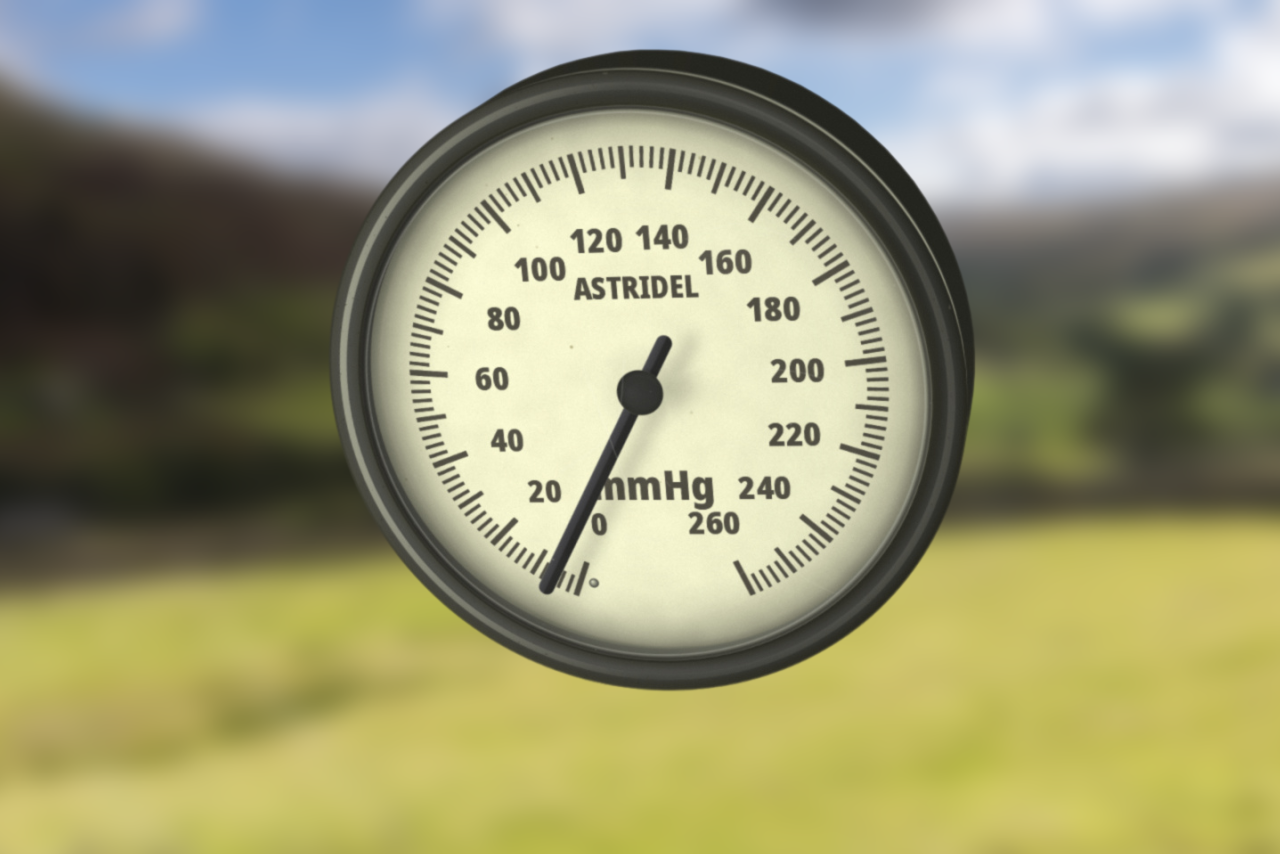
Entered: 6 mmHg
